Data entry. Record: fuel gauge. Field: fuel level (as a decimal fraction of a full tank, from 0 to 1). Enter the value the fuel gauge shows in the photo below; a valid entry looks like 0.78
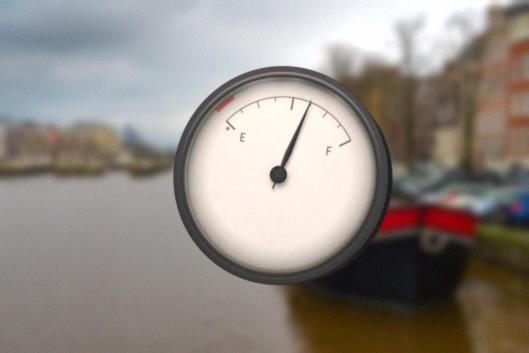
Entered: 0.625
